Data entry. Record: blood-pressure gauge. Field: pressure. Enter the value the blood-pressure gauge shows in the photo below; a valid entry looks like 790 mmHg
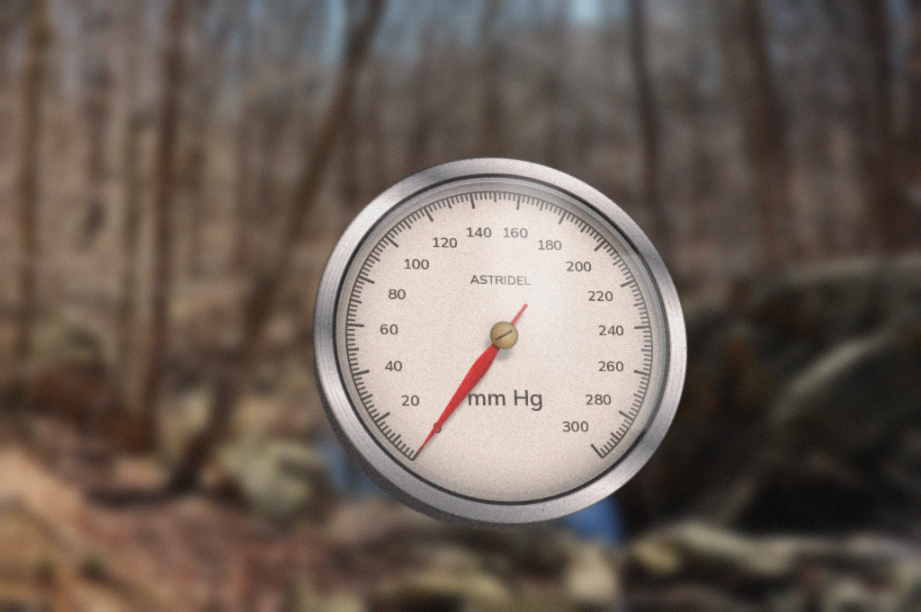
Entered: 0 mmHg
